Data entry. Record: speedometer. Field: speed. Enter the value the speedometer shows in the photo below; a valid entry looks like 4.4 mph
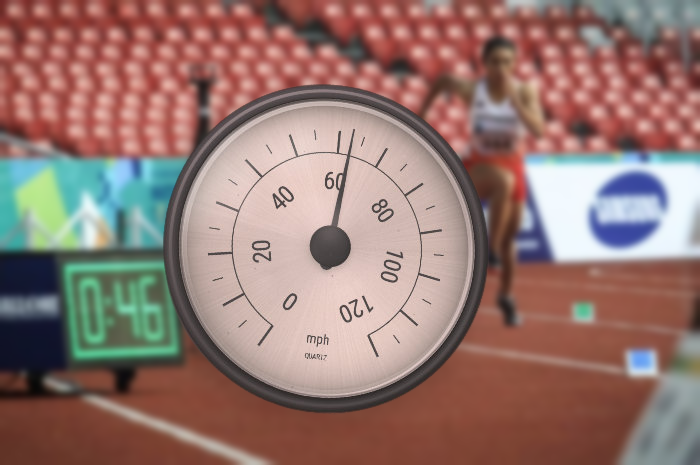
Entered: 62.5 mph
